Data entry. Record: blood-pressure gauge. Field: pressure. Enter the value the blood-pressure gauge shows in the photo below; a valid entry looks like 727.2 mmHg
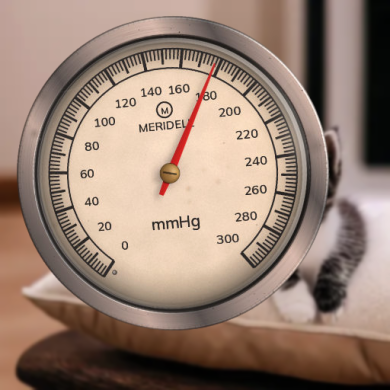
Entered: 178 mmHg
